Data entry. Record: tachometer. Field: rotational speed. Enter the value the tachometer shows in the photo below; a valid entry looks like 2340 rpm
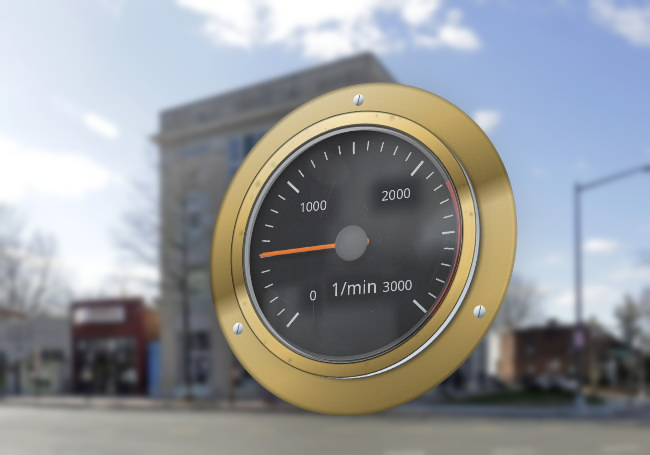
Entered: 500 rpm
